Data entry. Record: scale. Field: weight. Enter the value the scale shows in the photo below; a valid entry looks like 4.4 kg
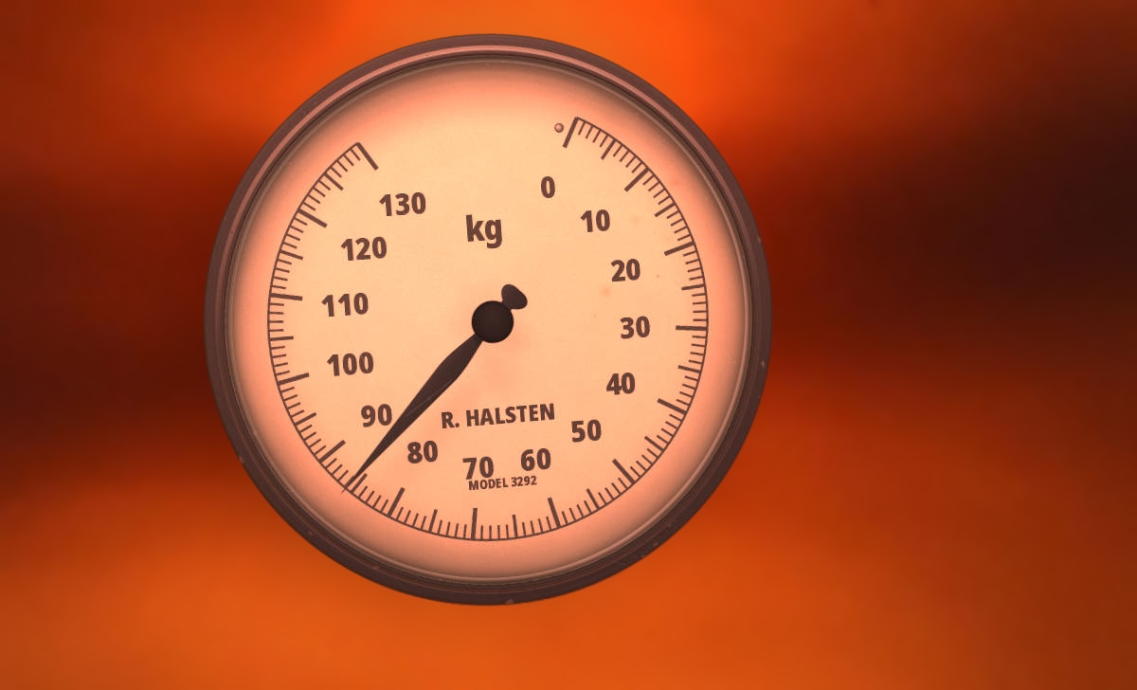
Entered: 86 kg
